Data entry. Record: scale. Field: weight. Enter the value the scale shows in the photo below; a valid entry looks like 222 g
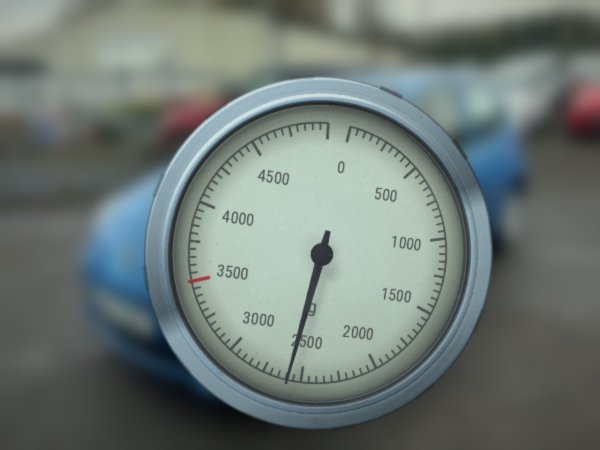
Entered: 2600 g
